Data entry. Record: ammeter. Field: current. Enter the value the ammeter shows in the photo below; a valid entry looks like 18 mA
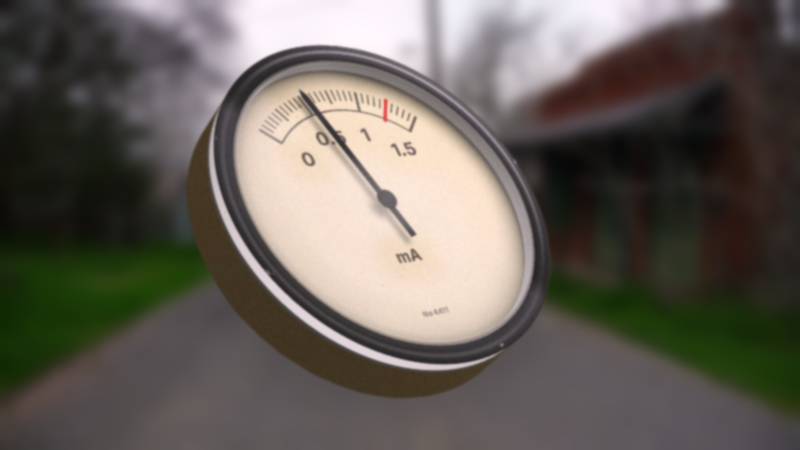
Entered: 0.5 mA
